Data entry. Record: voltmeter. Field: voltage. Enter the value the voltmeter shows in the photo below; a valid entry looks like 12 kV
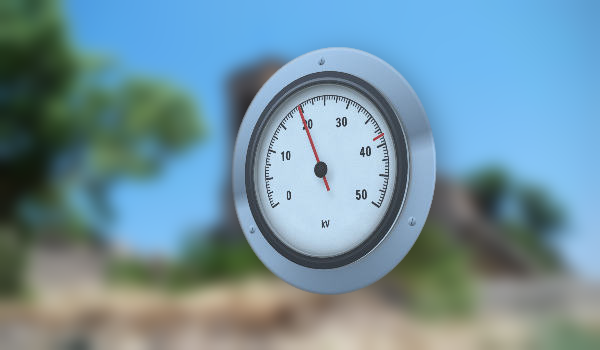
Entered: 20 kV
